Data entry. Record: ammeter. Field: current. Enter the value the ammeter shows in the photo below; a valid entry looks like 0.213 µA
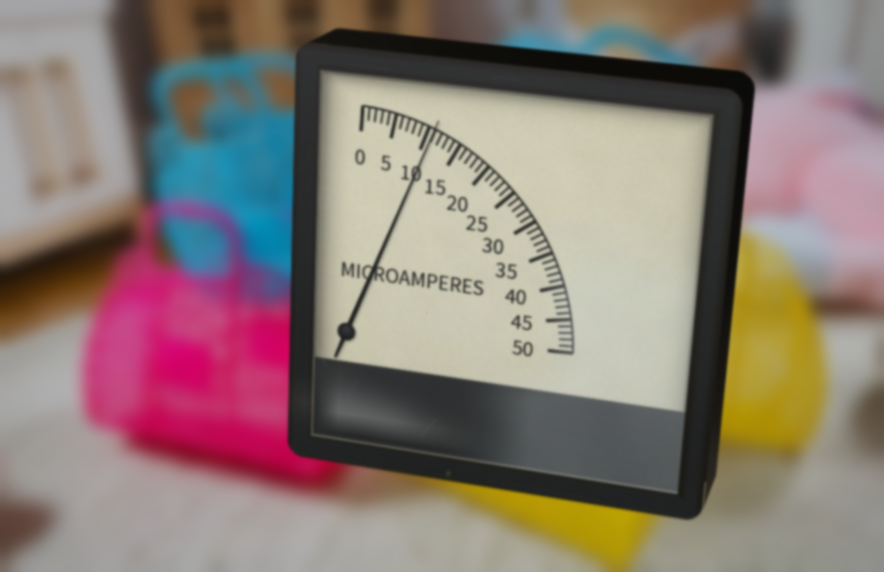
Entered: 11 µA
